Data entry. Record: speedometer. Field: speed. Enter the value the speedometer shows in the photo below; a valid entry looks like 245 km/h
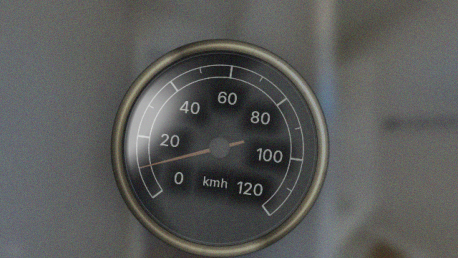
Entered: 10 km/h
